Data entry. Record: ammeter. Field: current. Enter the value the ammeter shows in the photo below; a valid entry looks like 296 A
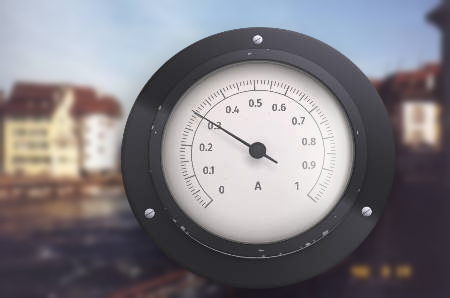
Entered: 0.3 A
